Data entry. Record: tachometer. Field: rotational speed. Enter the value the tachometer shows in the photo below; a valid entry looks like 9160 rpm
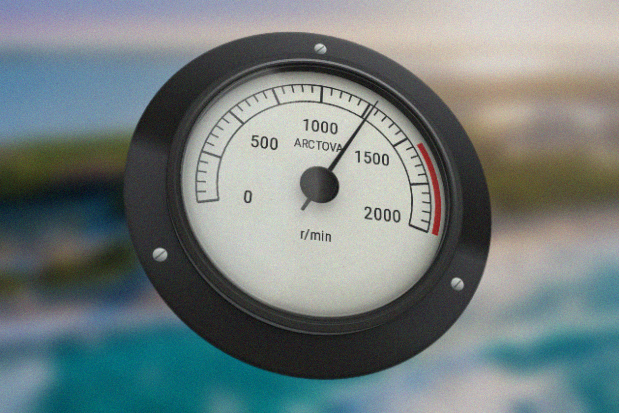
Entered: 1275 rpm
